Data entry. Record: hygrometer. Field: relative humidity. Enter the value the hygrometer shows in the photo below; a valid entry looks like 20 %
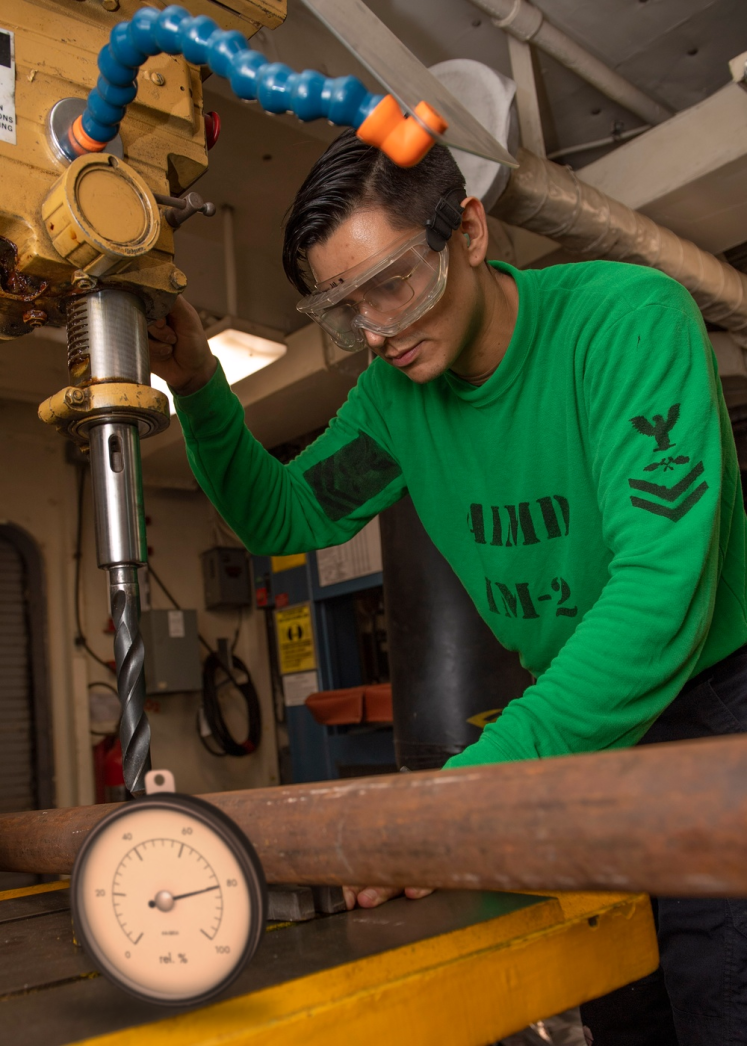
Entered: 80 %
